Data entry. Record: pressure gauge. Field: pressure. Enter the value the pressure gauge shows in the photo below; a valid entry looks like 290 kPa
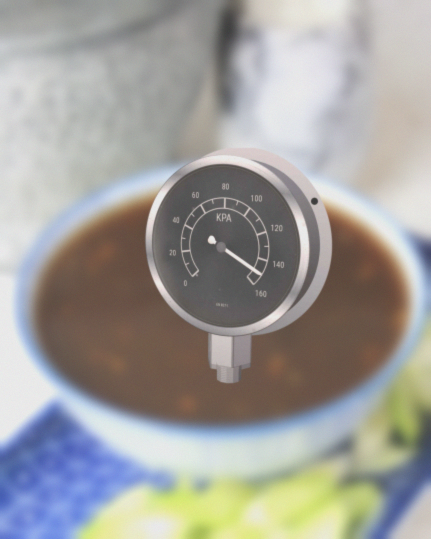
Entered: 150 kPa
